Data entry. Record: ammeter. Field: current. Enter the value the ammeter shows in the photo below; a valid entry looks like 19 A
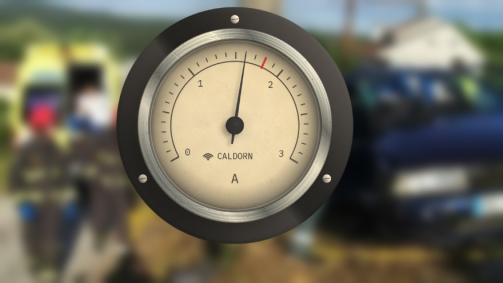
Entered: 1.6 A
